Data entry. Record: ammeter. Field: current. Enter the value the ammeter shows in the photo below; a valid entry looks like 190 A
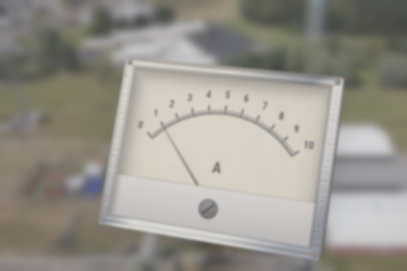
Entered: 1 A
